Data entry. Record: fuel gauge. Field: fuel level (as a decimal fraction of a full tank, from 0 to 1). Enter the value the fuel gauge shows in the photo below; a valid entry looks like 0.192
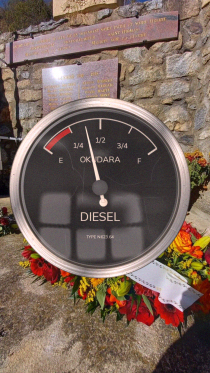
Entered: 0.375
